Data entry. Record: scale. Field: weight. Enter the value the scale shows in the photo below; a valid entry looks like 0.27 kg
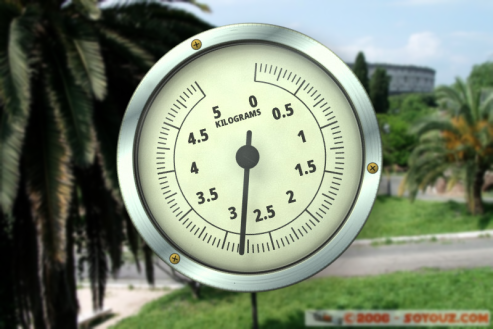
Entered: 2.8 kg
